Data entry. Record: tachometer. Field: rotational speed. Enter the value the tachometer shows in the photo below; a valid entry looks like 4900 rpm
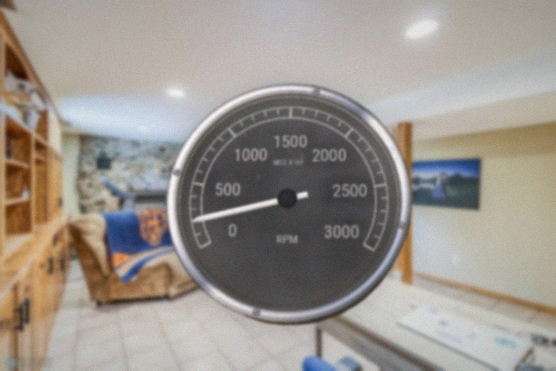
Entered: 200 rpm
